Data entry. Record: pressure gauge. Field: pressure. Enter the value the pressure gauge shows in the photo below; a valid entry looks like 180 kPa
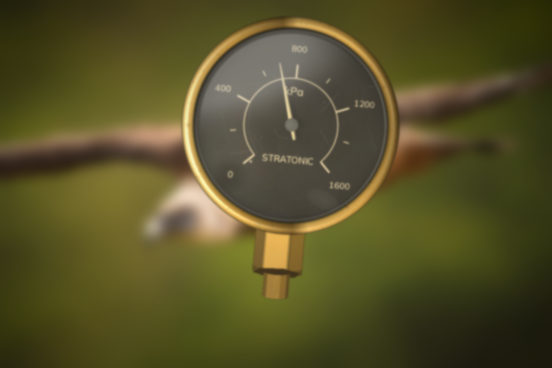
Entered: 700 kPa
